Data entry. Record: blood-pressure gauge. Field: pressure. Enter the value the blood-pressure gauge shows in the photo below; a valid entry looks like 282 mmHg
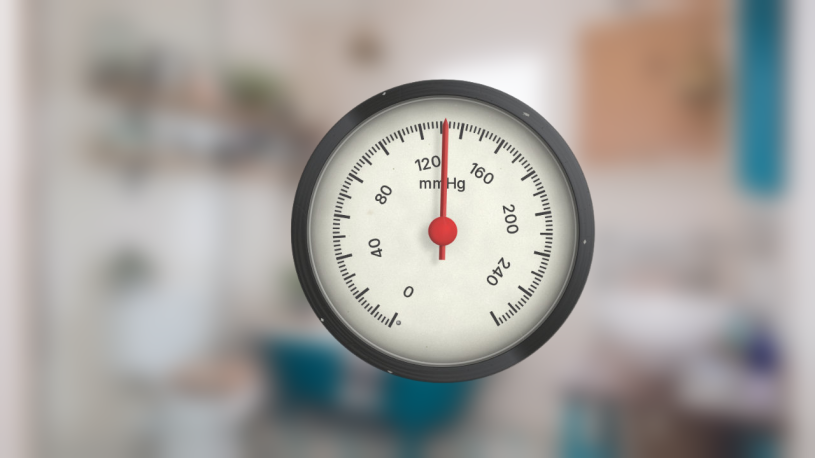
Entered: 132 mmHg
